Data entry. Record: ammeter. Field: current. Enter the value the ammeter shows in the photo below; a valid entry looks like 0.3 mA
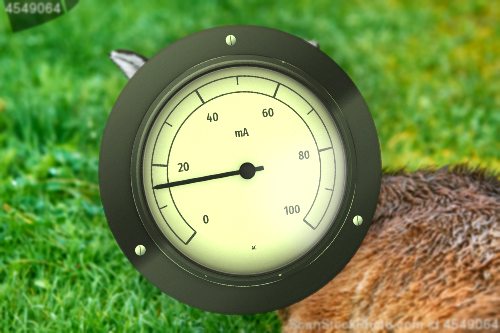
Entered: 15 mA
